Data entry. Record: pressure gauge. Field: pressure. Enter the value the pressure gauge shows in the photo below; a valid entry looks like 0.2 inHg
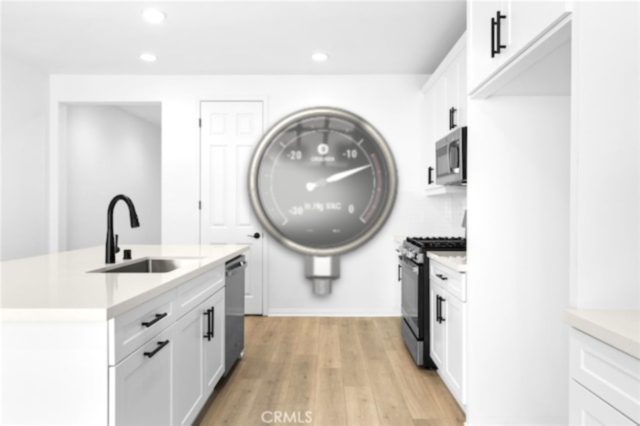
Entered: -7 inHg
